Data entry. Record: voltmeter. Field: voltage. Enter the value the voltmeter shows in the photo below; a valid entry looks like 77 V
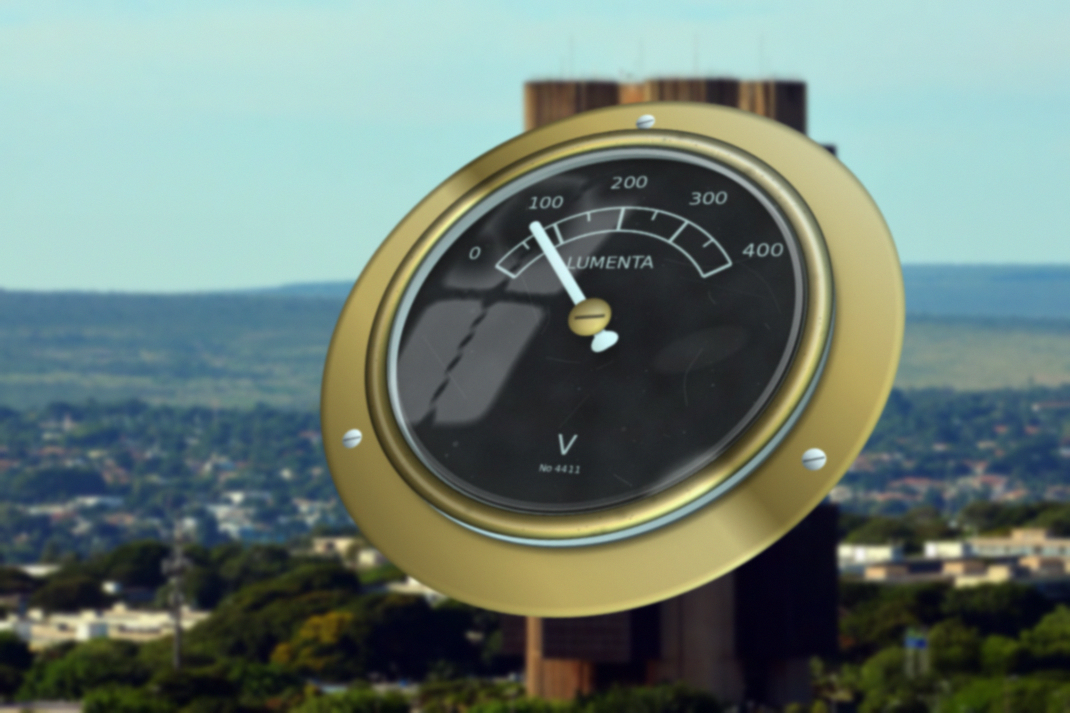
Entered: 75 V
